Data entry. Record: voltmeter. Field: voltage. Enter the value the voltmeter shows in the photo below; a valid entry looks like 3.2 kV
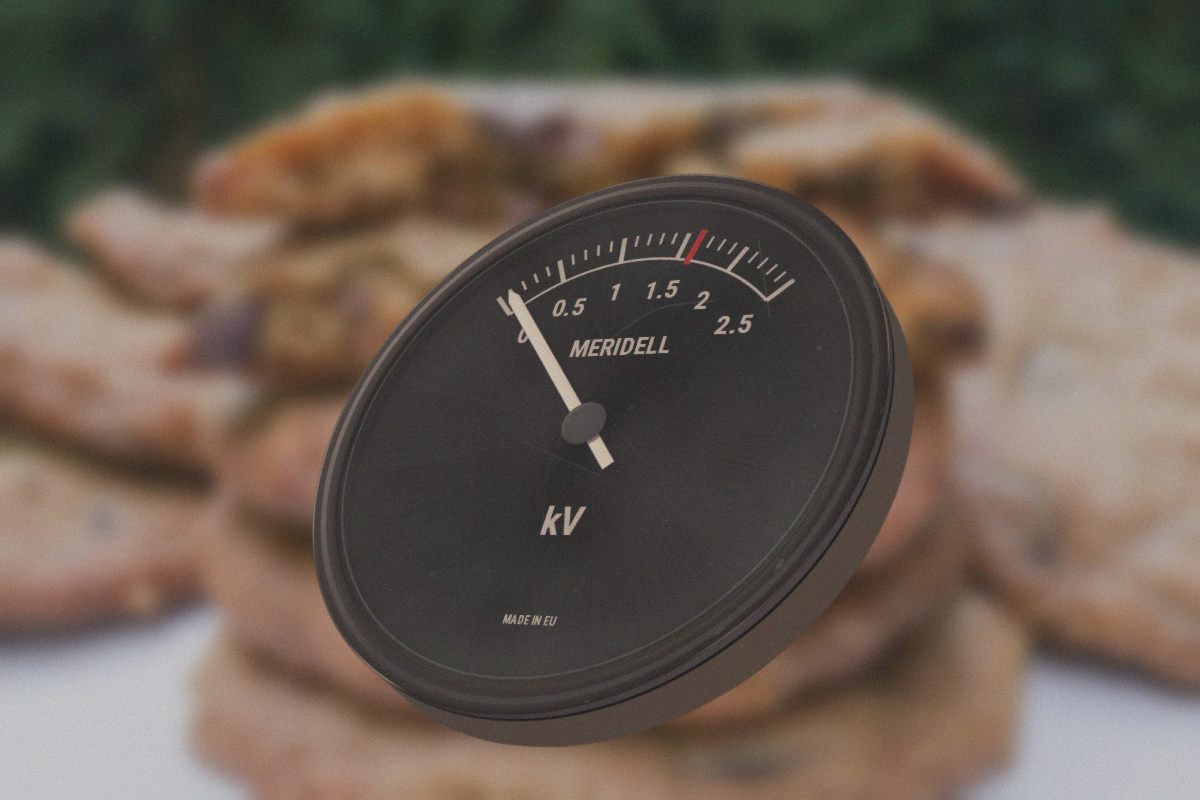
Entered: 0.1 kV
